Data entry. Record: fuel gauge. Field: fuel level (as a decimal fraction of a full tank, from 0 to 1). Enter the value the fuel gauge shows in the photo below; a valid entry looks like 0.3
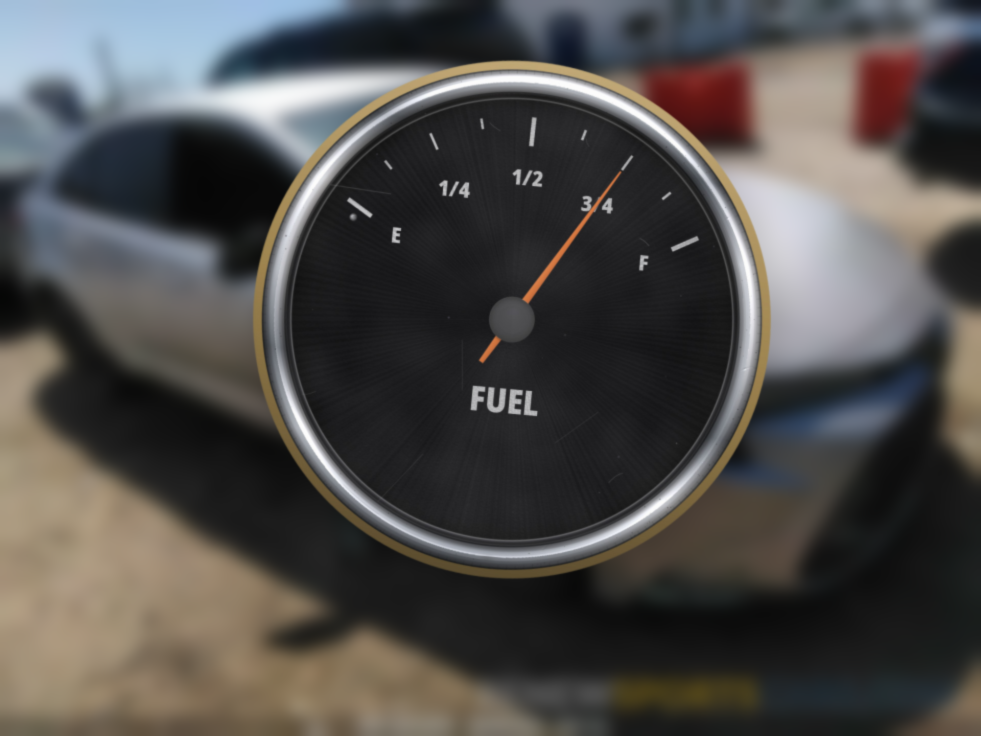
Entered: 0.75
